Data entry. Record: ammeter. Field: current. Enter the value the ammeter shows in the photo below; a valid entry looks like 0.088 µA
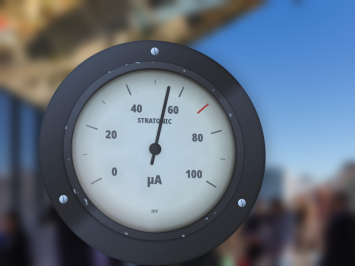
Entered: 55 µA
